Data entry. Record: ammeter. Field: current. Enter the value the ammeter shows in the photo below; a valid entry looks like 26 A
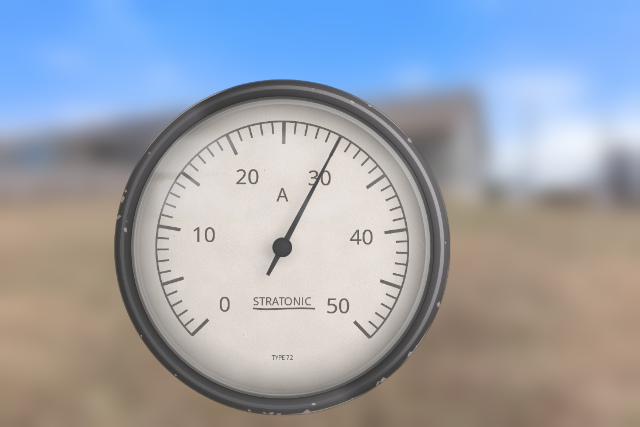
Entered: 30 A
